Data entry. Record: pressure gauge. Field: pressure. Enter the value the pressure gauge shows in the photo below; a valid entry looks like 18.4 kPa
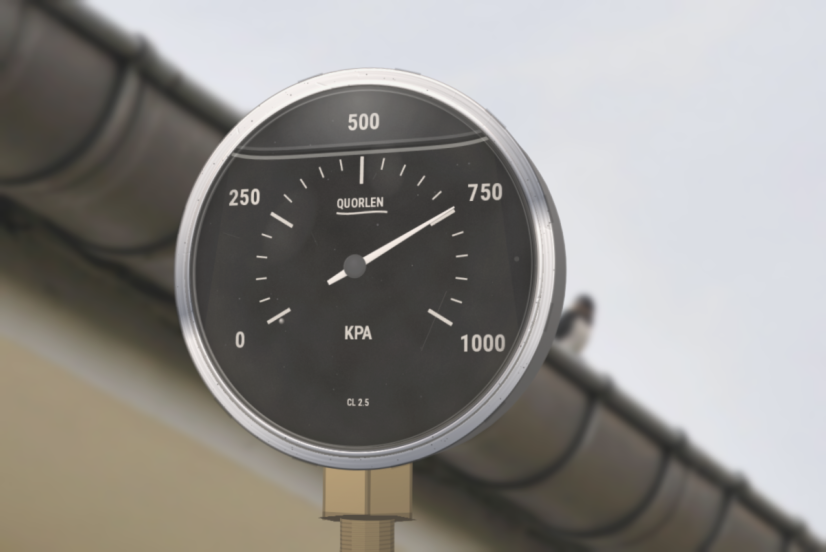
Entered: 750 kPa
